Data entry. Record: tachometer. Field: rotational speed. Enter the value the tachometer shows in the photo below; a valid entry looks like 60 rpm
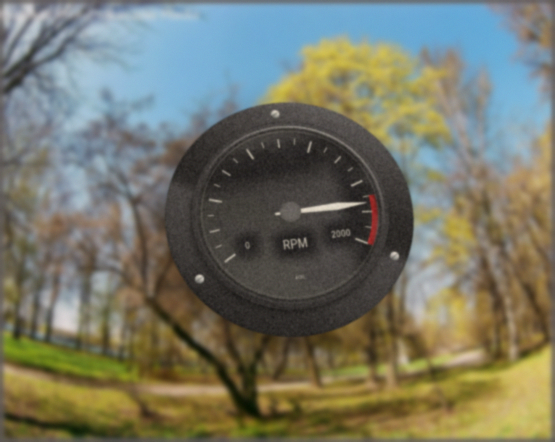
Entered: 1750 rpm
